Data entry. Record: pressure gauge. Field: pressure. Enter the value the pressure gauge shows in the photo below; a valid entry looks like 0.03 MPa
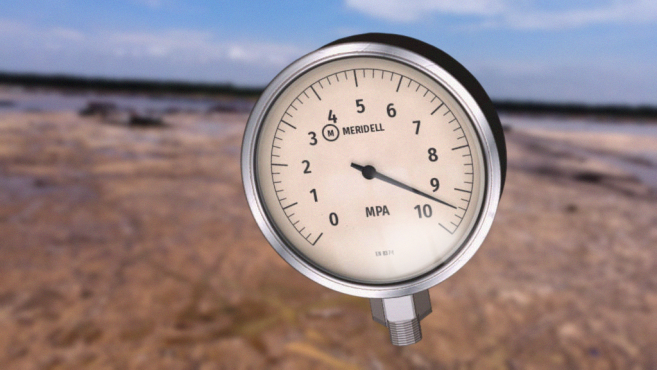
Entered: 9.4 MPa
